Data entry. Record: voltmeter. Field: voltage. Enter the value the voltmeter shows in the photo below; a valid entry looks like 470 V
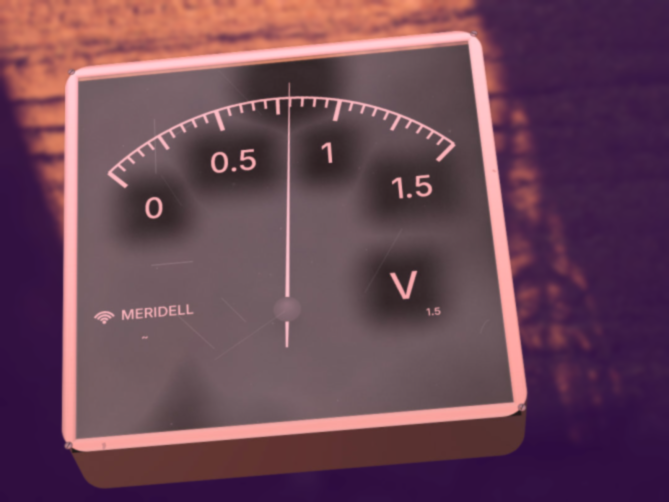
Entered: 0.8 V
